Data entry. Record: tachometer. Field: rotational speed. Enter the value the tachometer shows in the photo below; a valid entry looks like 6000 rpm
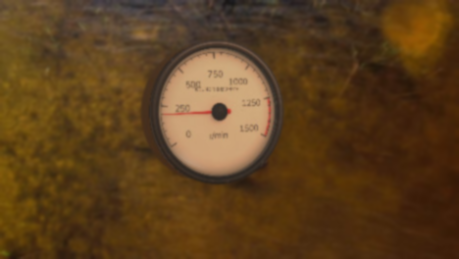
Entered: 200 rpm
